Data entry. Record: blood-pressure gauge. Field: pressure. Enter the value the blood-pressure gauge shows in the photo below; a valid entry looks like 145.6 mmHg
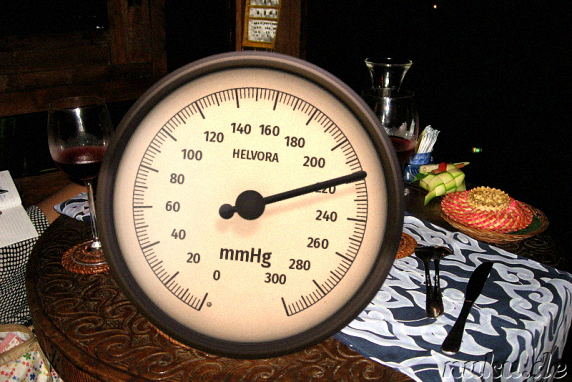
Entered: 218 mmHg
